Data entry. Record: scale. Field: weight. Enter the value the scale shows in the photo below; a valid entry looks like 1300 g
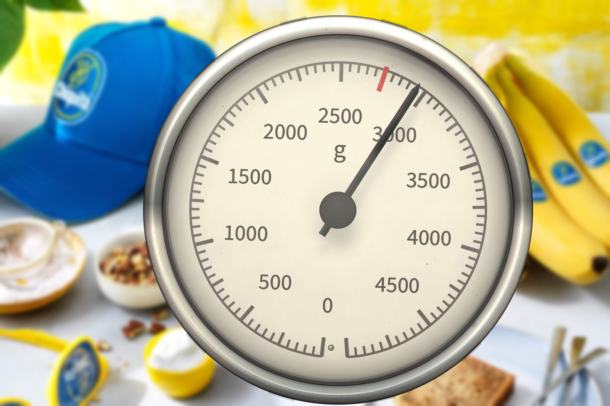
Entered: 2950 g
